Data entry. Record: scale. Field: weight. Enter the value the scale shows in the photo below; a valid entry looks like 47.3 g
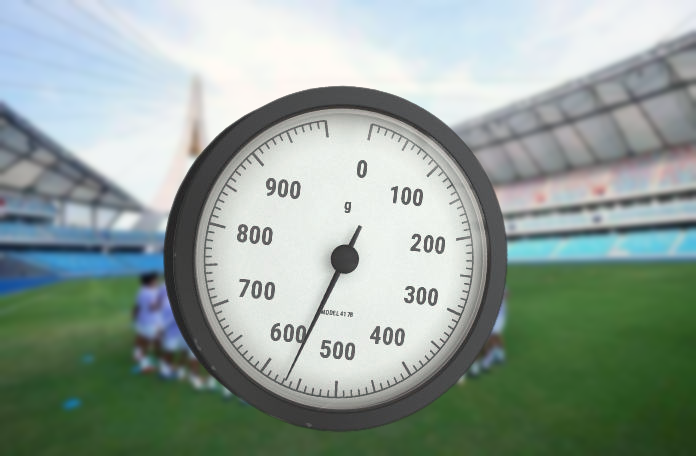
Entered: 570 g
